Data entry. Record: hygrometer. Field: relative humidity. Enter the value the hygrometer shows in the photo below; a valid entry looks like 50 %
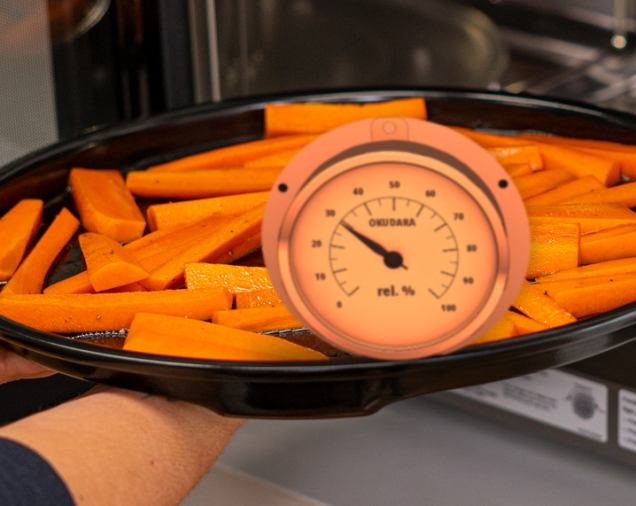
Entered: 30 %
